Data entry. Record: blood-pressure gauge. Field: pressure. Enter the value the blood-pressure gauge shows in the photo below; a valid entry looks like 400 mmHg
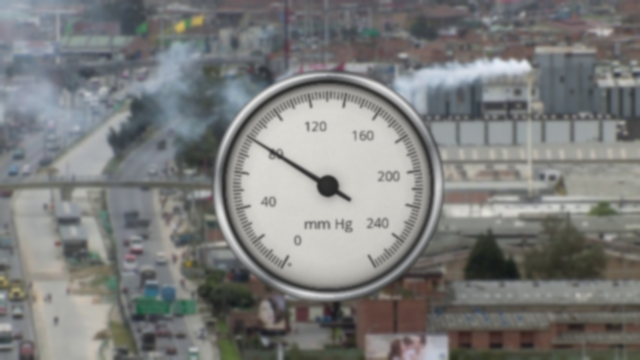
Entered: 80 mmHg
